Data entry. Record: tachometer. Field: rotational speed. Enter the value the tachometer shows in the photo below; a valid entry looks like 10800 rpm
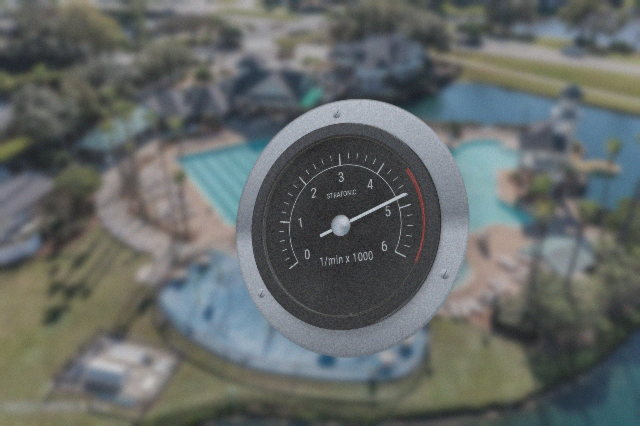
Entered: 4800 rpm
